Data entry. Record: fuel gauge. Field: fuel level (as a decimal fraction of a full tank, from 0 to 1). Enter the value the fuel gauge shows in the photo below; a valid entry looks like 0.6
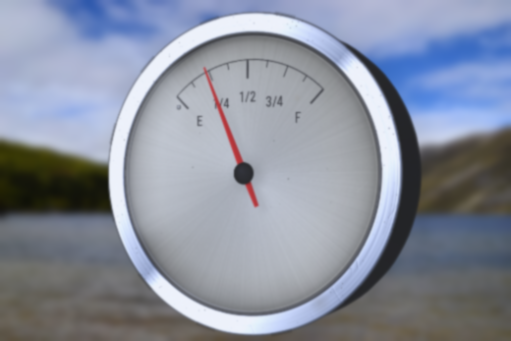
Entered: 0.25
